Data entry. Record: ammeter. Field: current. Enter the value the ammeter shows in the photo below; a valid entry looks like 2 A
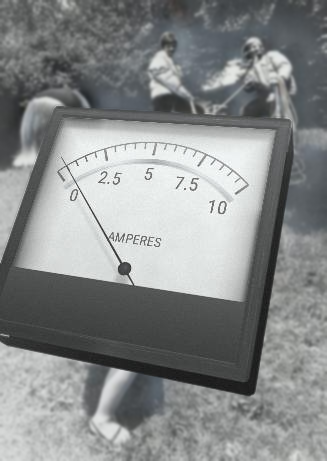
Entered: 0.5 A
